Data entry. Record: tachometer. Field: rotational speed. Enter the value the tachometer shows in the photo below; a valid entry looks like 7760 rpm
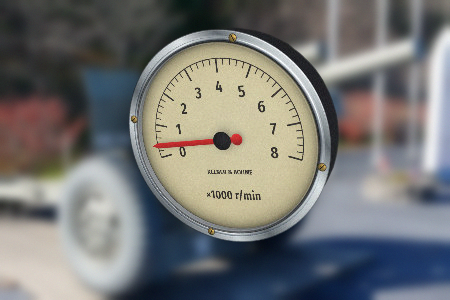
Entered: 400 rpm
